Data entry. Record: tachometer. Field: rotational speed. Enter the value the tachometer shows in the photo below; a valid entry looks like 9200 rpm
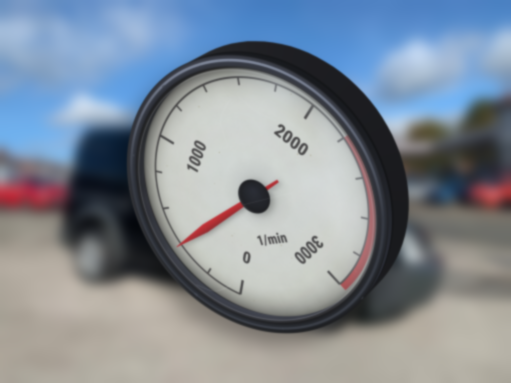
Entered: 400 rpm
